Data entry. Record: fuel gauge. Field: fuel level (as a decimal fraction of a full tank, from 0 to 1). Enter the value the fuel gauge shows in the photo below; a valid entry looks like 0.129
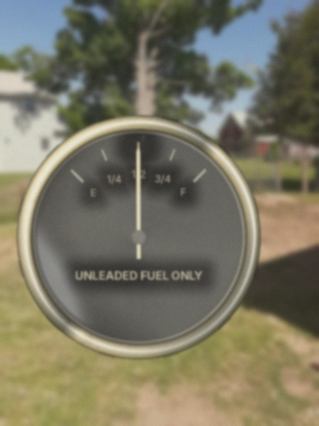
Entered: 0.5
